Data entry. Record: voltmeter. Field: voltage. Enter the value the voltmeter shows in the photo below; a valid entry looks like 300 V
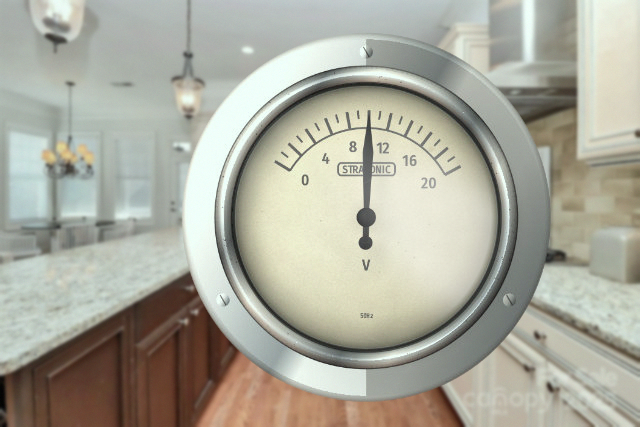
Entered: 10 V
